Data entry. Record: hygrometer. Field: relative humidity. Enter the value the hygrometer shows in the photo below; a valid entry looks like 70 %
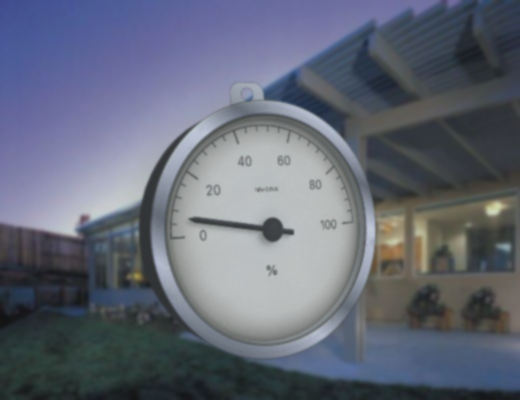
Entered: 6 %
